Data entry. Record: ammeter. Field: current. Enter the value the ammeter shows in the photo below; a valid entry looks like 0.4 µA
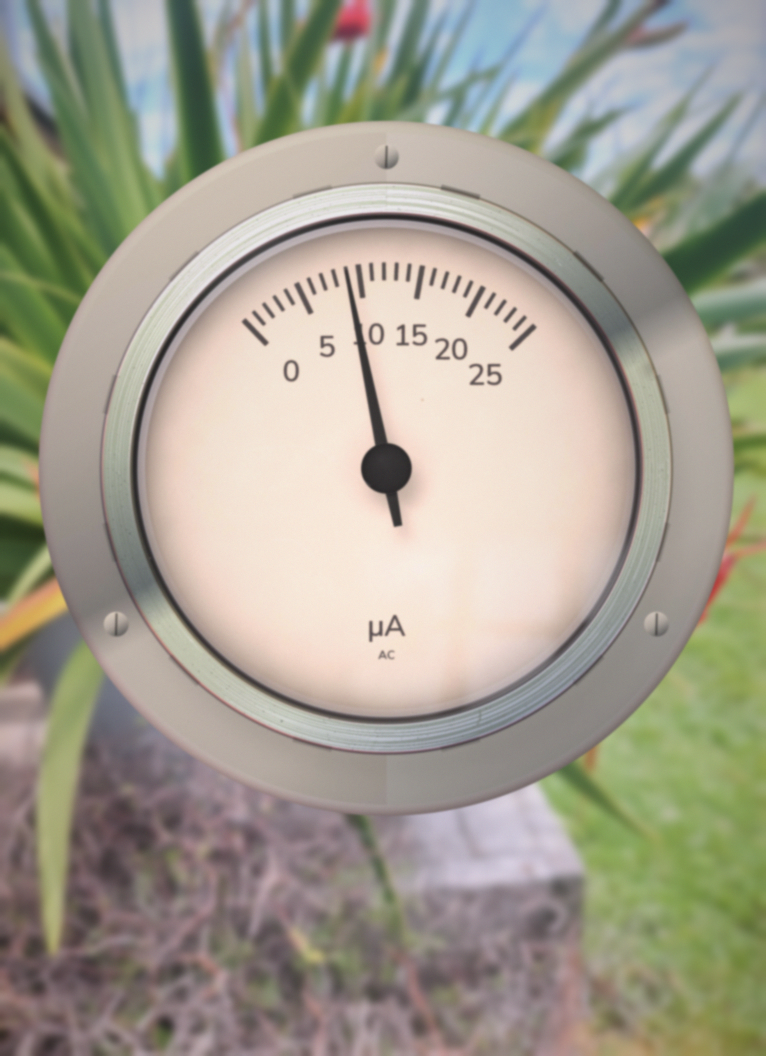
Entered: 9 µA
